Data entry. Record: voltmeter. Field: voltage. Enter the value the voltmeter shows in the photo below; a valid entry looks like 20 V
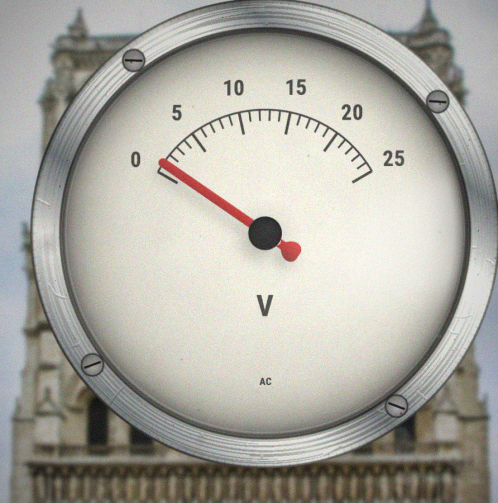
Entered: 1 V
